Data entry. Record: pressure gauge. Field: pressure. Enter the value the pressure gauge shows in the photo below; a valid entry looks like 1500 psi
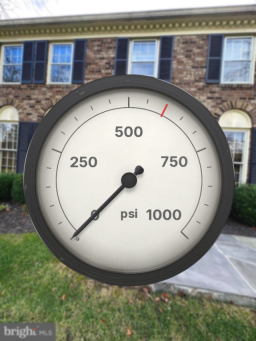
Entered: 0 psi
